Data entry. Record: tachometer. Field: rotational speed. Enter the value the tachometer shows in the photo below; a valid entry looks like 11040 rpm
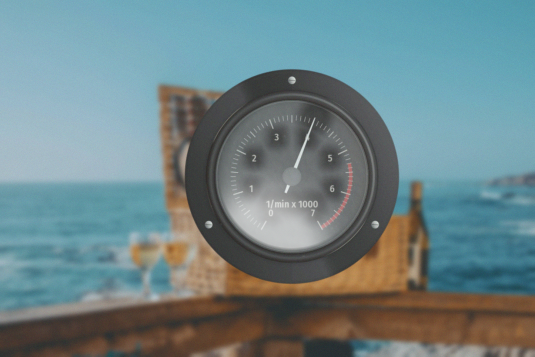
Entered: 4000 rpm
